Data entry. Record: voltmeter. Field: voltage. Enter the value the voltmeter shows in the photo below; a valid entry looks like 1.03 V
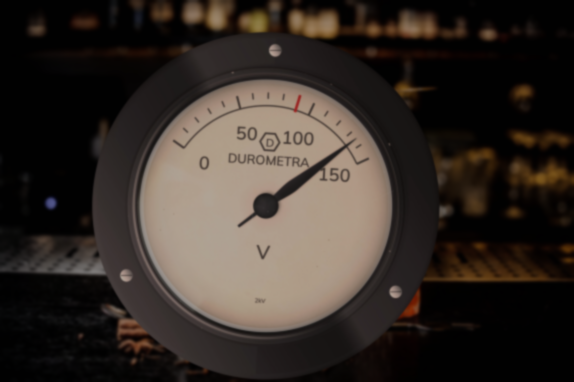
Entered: 135 V
